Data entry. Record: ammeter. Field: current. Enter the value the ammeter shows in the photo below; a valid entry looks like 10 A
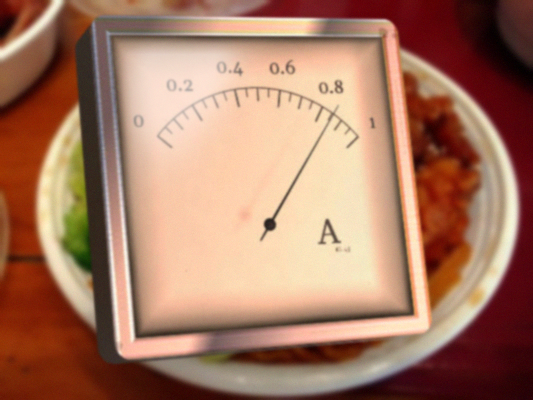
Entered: 0.85 A
